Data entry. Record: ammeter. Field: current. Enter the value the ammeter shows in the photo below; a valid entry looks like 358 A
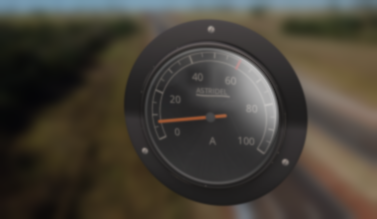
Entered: 7.5 A
